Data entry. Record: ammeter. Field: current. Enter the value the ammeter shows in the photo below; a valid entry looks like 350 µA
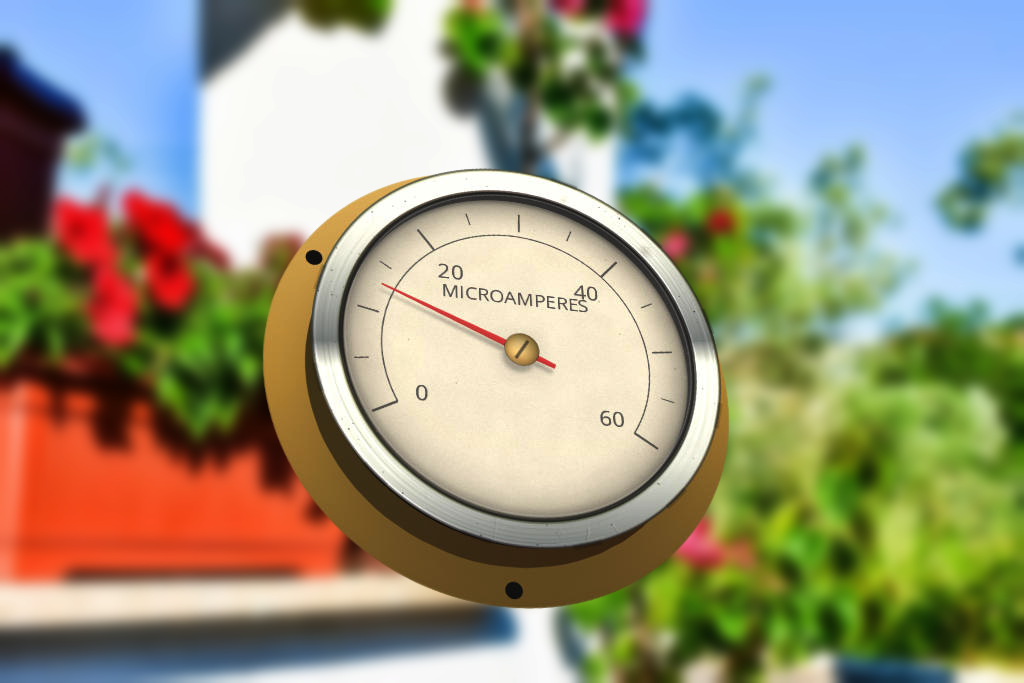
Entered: 12.5 µA
